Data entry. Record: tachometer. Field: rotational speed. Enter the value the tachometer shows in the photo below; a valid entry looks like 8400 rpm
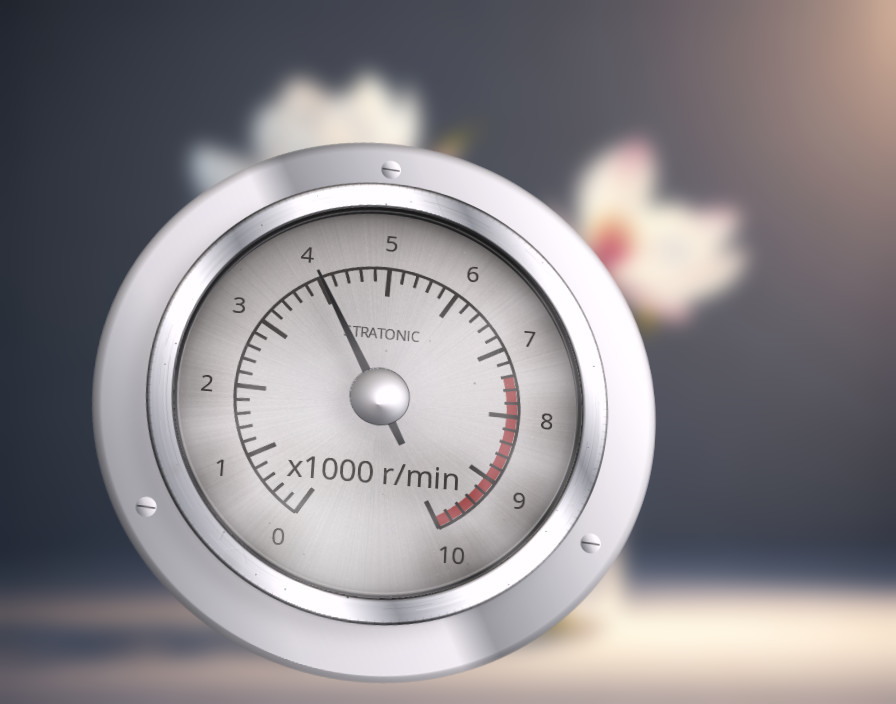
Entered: 4000 rpm
